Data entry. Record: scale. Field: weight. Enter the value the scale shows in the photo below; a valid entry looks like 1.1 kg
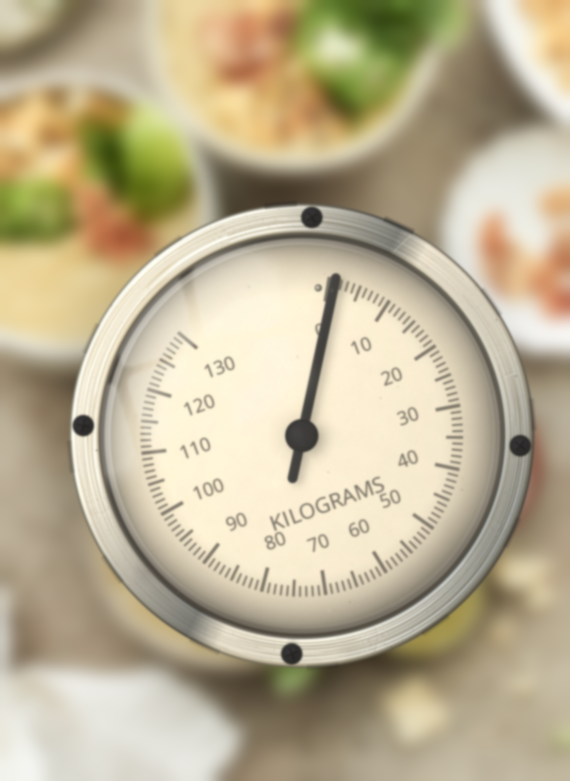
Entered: 1 kg
